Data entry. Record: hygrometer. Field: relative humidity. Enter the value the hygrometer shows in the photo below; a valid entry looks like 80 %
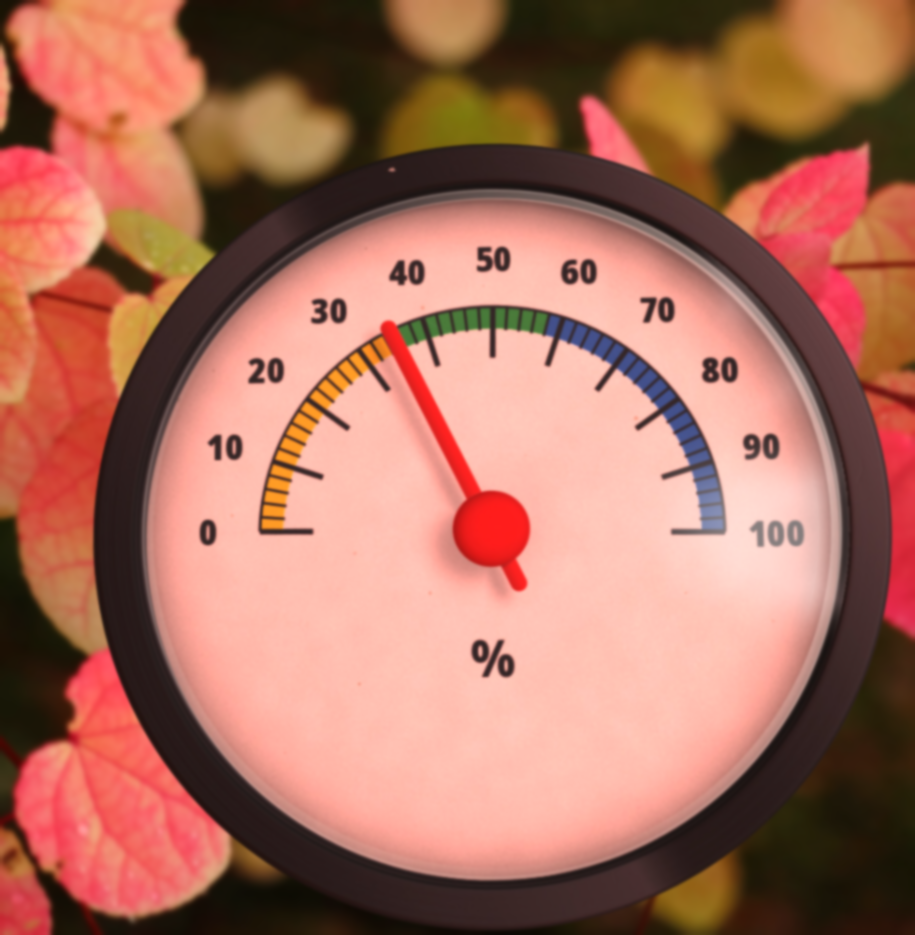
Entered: 35 %
